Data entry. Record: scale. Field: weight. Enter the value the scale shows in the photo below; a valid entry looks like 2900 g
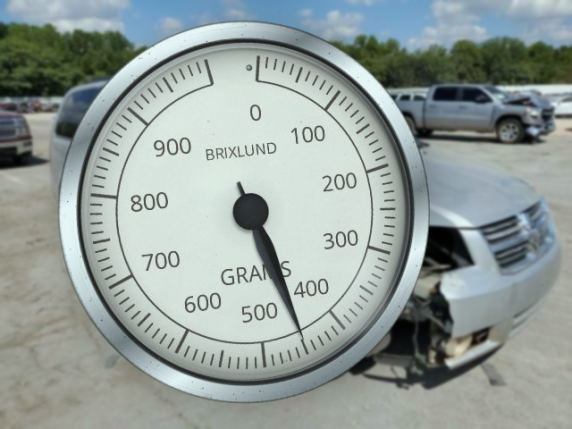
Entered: 450 g
